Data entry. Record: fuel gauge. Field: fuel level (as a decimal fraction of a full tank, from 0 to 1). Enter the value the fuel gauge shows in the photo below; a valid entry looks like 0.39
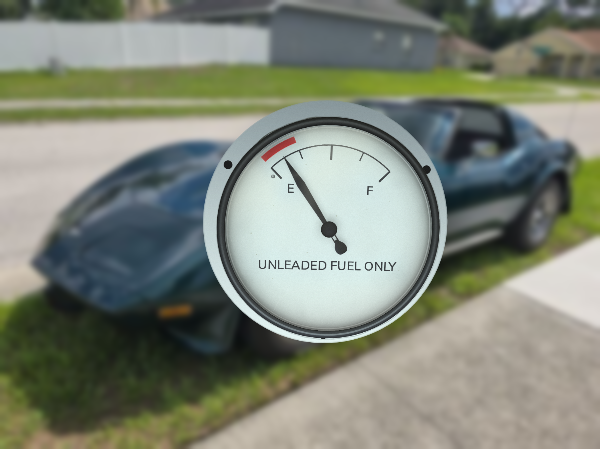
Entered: 0.125
